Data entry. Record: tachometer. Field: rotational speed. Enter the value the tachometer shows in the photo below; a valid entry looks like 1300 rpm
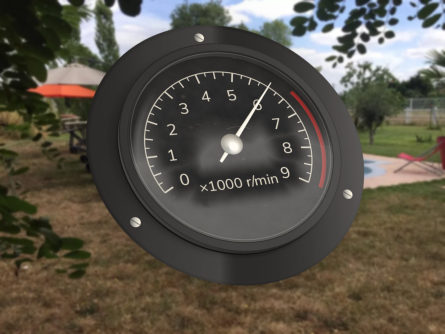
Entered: 6000 rpm
